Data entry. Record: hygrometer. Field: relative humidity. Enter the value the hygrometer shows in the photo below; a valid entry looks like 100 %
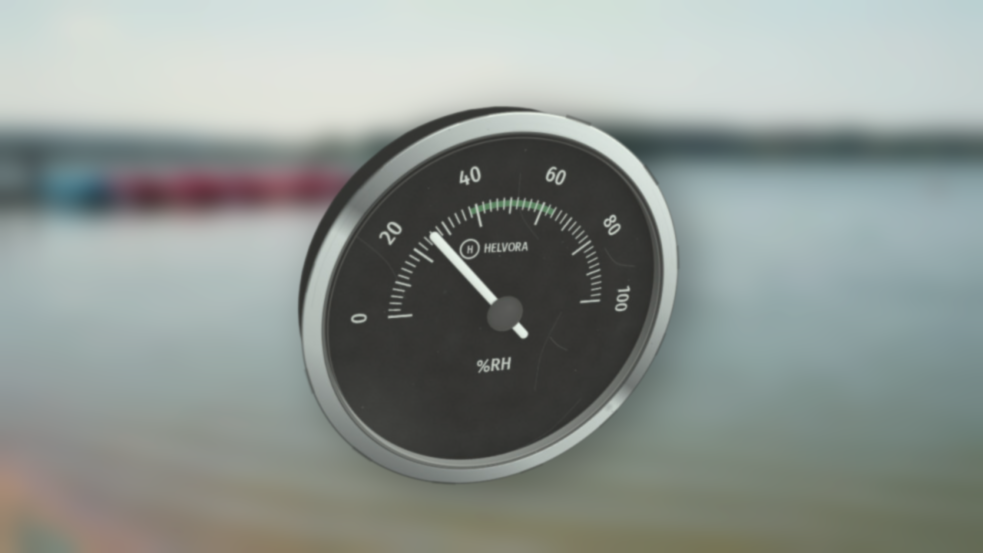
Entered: 26 %
